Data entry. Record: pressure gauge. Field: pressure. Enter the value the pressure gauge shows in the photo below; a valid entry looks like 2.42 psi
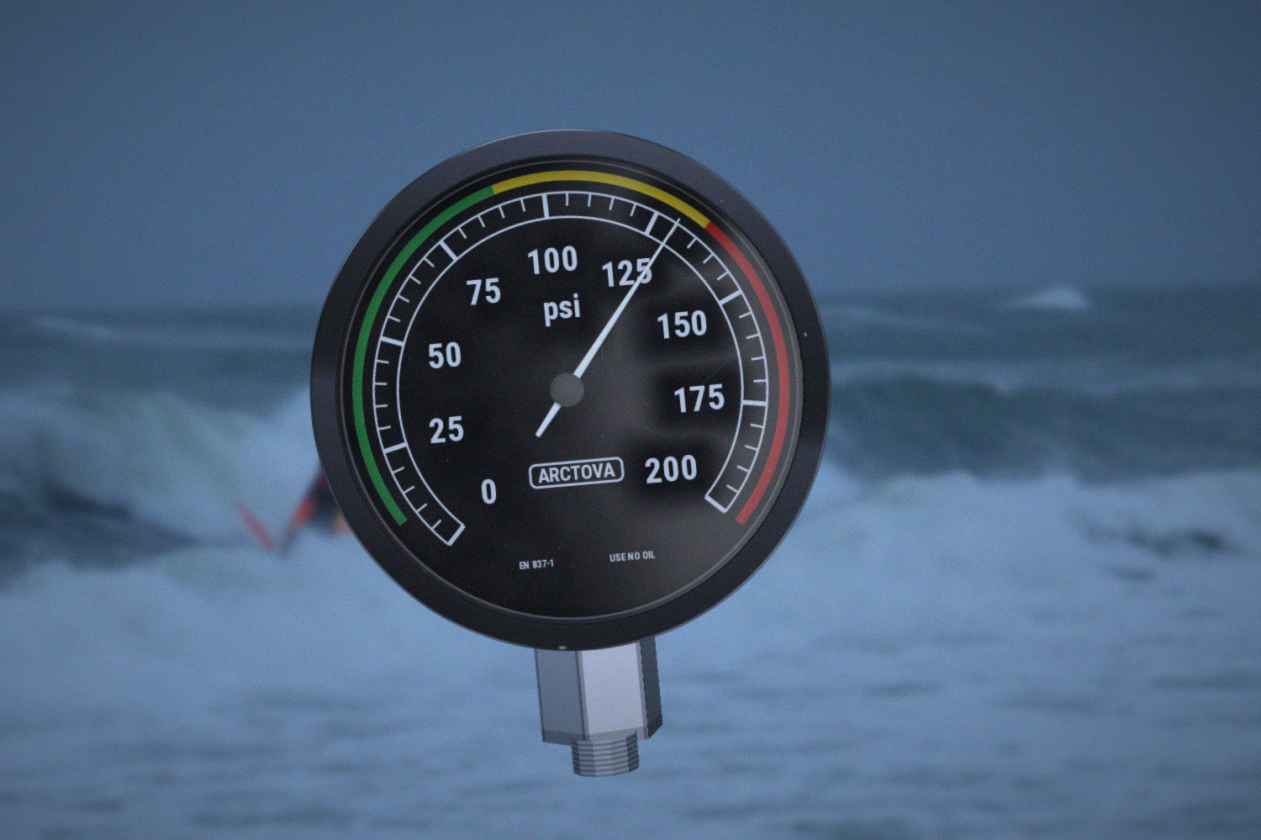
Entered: 130 psi
